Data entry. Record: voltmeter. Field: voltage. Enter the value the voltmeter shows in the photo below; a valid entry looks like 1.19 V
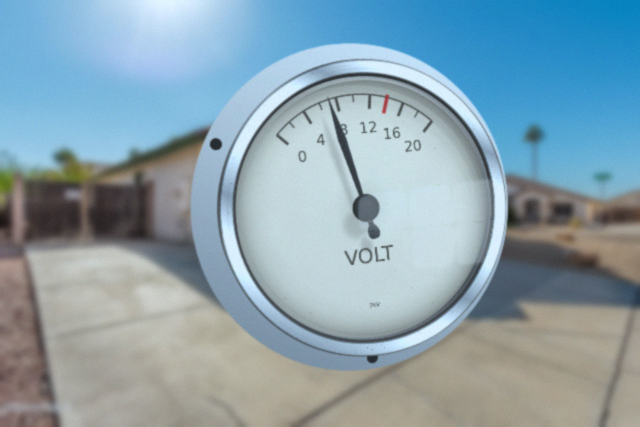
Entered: 7 V
